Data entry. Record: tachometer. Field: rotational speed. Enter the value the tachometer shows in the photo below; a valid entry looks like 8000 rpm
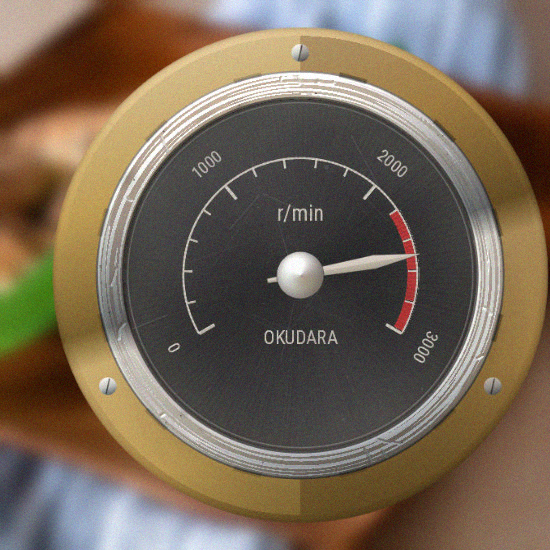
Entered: 2500 rpm
